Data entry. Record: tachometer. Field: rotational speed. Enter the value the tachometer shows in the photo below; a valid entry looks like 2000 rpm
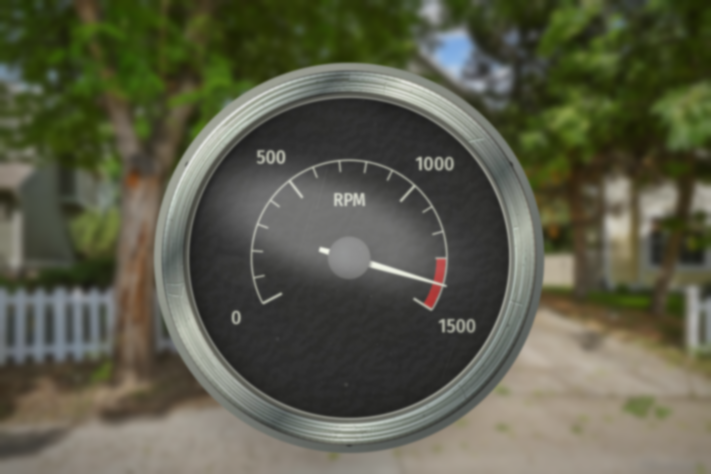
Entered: 1400 rpm
